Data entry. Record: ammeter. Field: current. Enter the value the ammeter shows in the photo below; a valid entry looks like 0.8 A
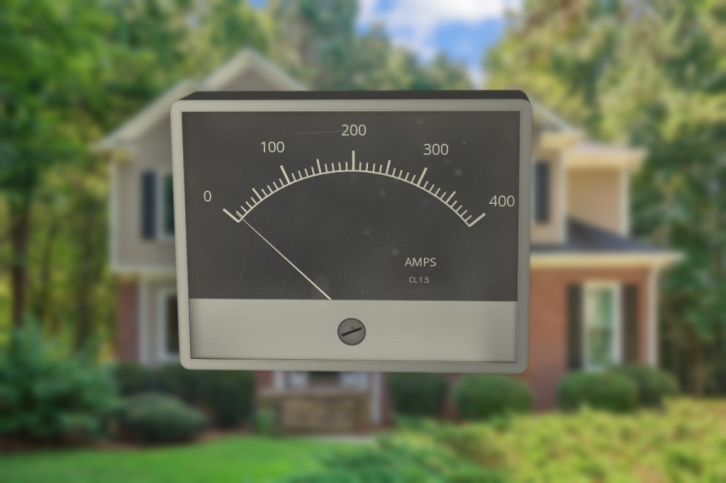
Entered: 10 A
